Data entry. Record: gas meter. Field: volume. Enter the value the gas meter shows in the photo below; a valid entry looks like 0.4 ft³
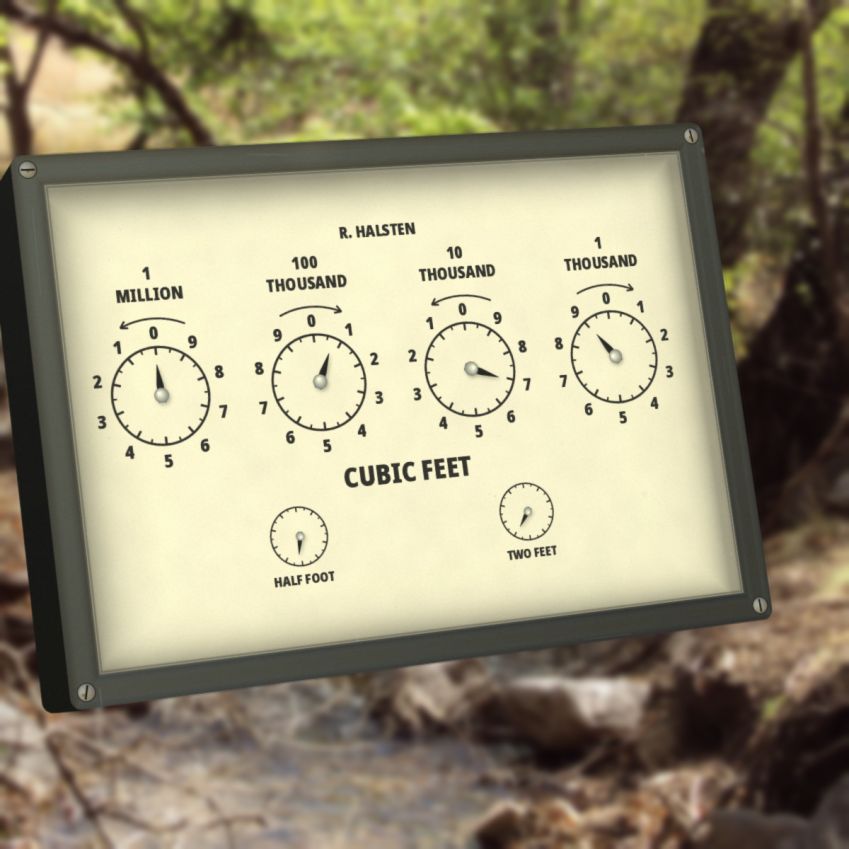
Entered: 6900 ft³
